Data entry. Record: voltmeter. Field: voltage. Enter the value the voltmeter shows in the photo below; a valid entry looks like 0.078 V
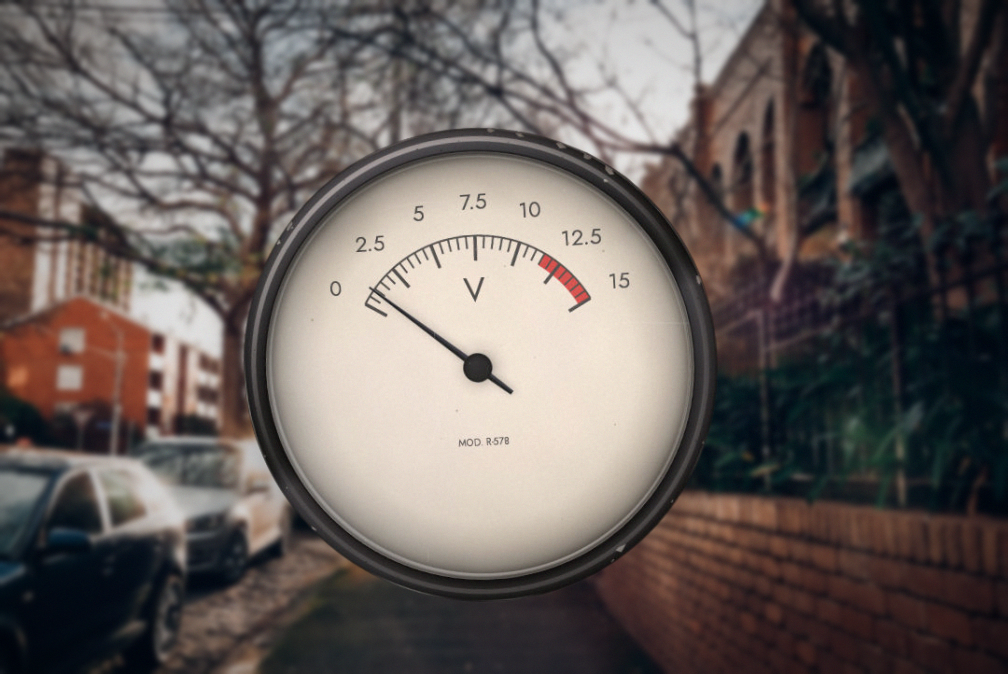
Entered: 1 V
